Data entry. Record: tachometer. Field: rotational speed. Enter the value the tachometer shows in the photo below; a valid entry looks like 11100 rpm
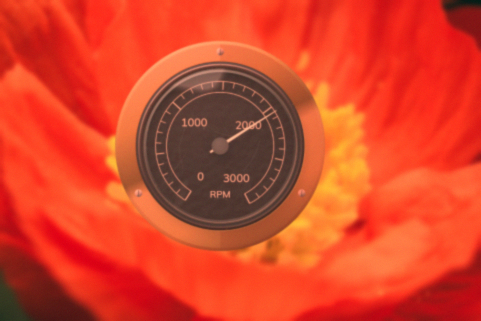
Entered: 2050 rpm
